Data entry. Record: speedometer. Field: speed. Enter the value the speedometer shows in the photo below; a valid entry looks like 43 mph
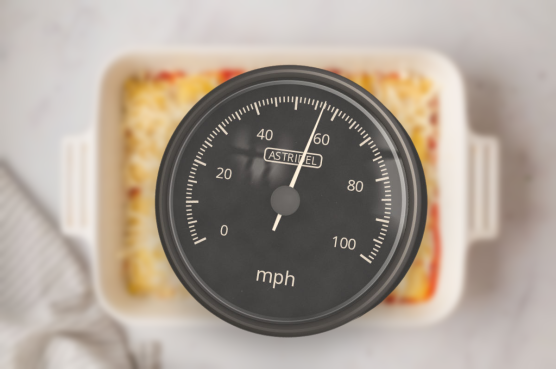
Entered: 57 mph
